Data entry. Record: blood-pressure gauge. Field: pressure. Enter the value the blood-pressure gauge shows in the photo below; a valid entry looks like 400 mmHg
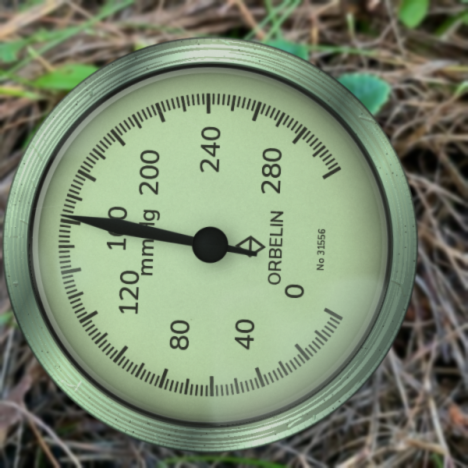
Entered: 162 mmHg
